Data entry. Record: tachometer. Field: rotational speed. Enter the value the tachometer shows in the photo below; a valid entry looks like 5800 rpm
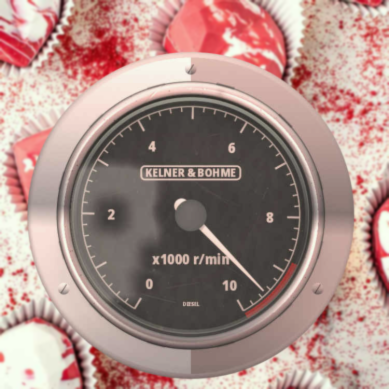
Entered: 9500 rpm
